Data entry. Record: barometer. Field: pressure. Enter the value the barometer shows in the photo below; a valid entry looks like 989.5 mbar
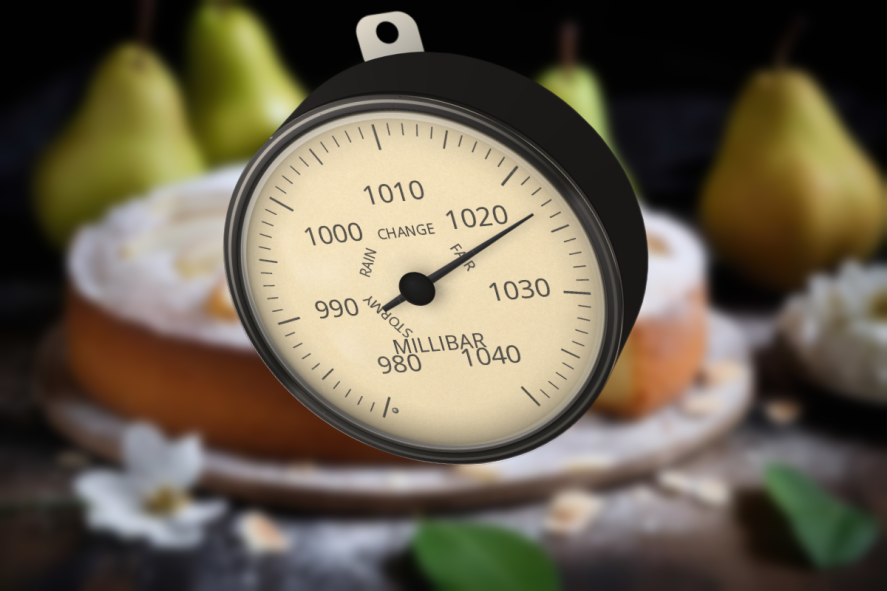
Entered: 1023 mbar
